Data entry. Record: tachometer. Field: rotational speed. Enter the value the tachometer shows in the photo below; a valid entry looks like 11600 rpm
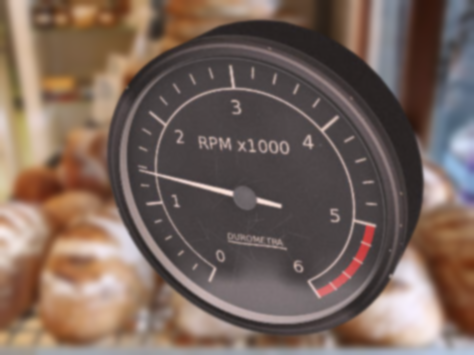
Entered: 1400 rpm
